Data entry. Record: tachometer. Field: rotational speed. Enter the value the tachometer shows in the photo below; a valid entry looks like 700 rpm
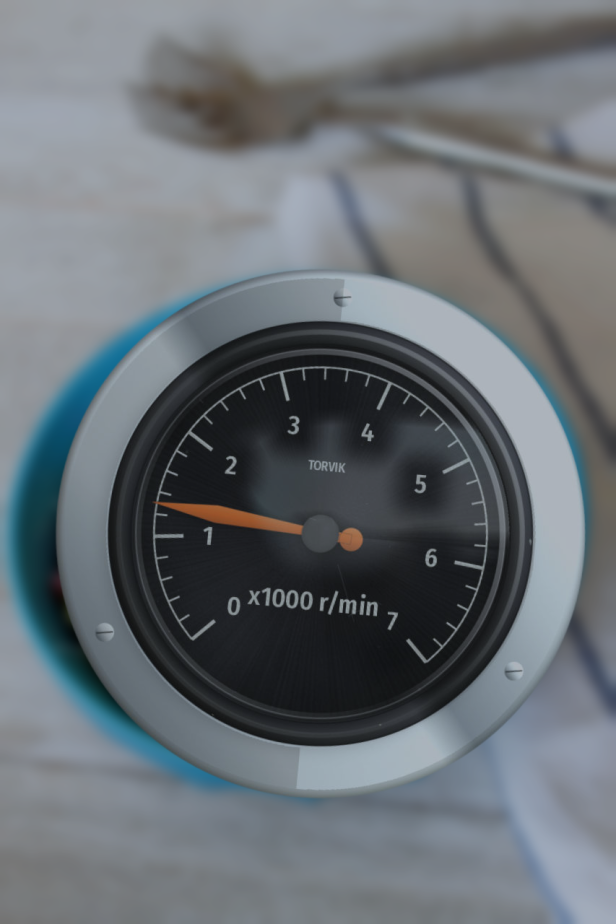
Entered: 1300 rpm
